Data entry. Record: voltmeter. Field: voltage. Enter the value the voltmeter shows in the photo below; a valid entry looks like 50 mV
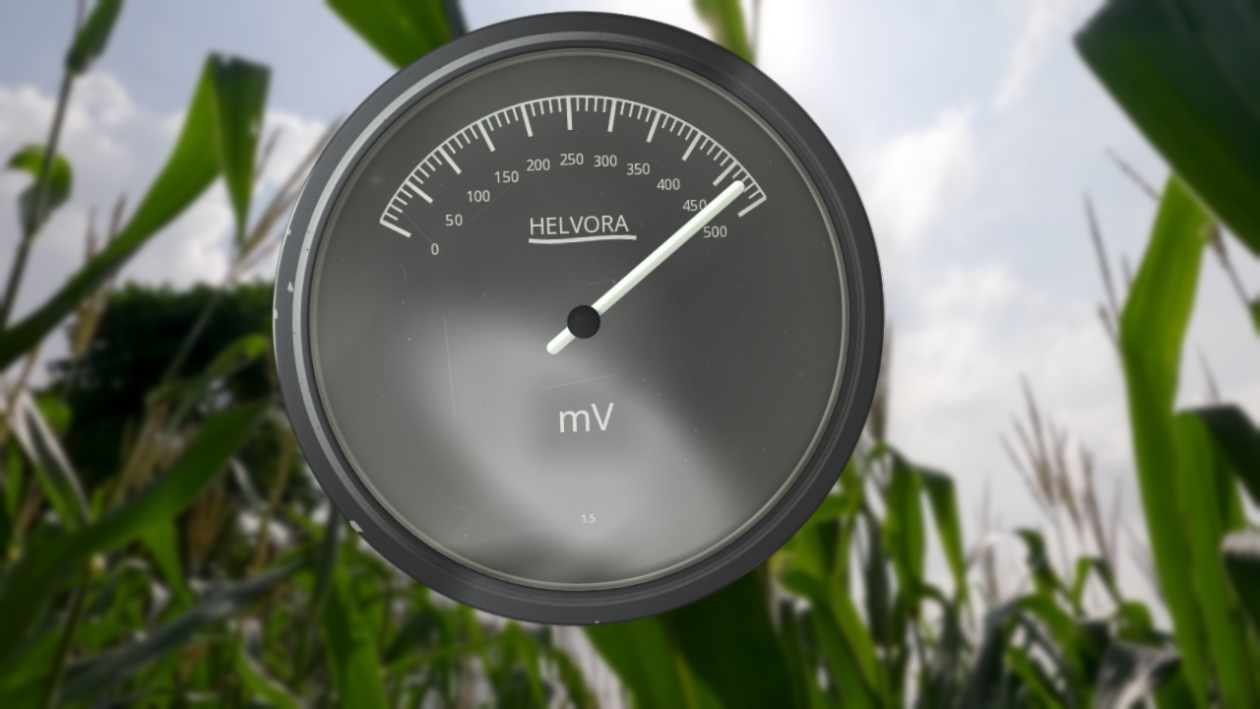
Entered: 470 mV
